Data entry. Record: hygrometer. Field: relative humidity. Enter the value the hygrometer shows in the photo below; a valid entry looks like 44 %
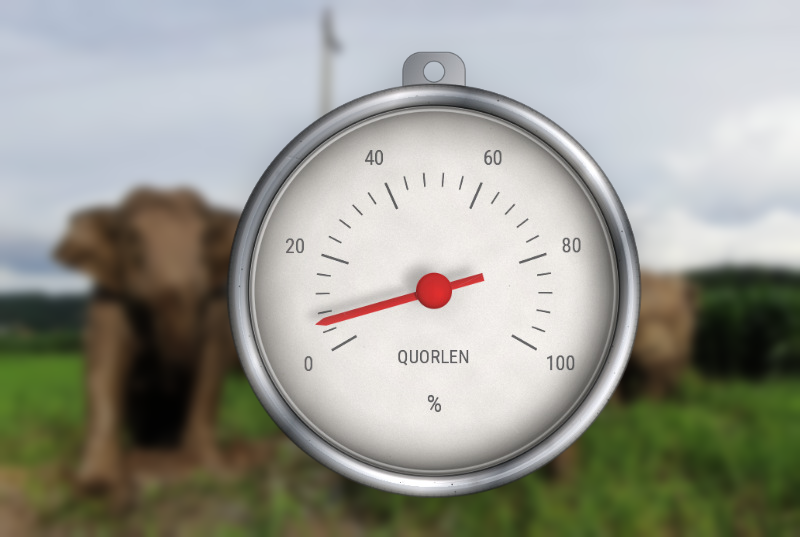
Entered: 6 %
